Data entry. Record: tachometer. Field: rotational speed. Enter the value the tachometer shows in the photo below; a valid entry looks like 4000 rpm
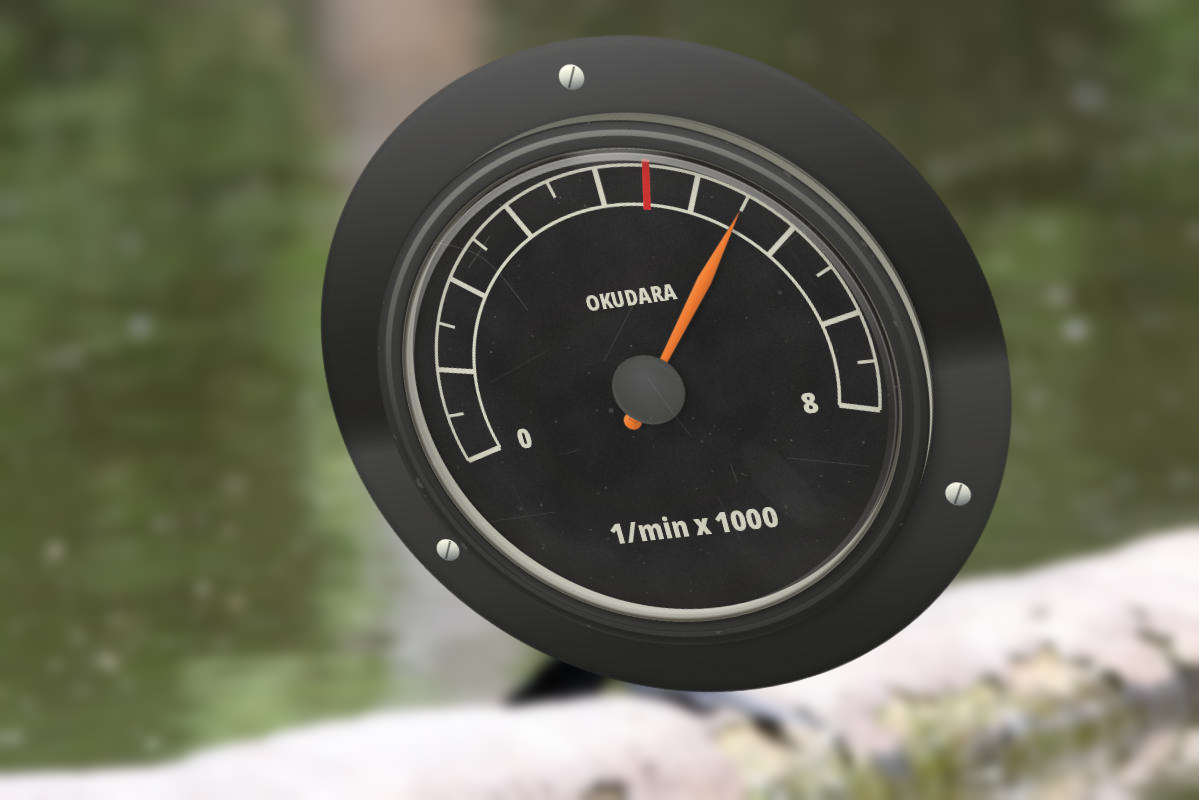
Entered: 5500 rpm
